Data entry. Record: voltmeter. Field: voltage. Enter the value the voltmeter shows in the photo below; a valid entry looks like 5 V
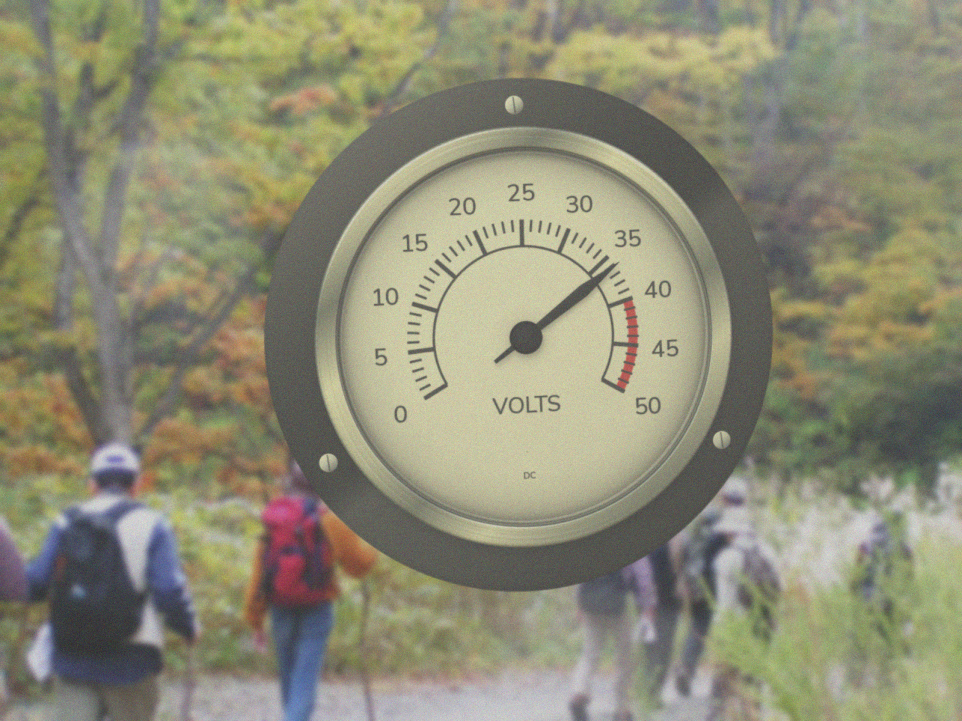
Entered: 36 V
